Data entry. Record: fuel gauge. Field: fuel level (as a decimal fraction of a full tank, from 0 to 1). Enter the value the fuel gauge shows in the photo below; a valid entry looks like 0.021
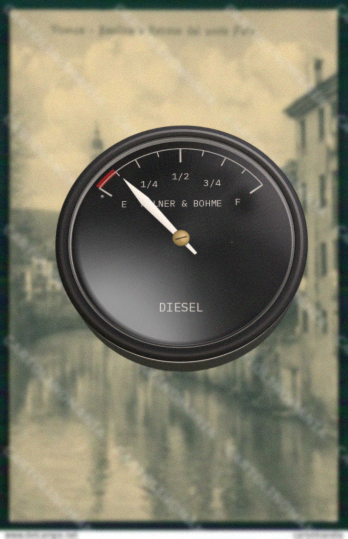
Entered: 0.125
